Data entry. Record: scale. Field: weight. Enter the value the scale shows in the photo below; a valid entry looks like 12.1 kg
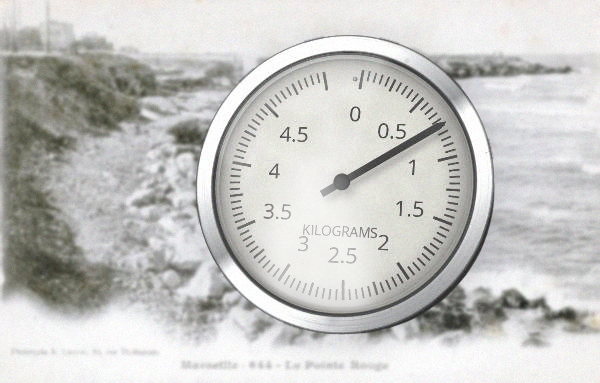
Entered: 0.75 kg
